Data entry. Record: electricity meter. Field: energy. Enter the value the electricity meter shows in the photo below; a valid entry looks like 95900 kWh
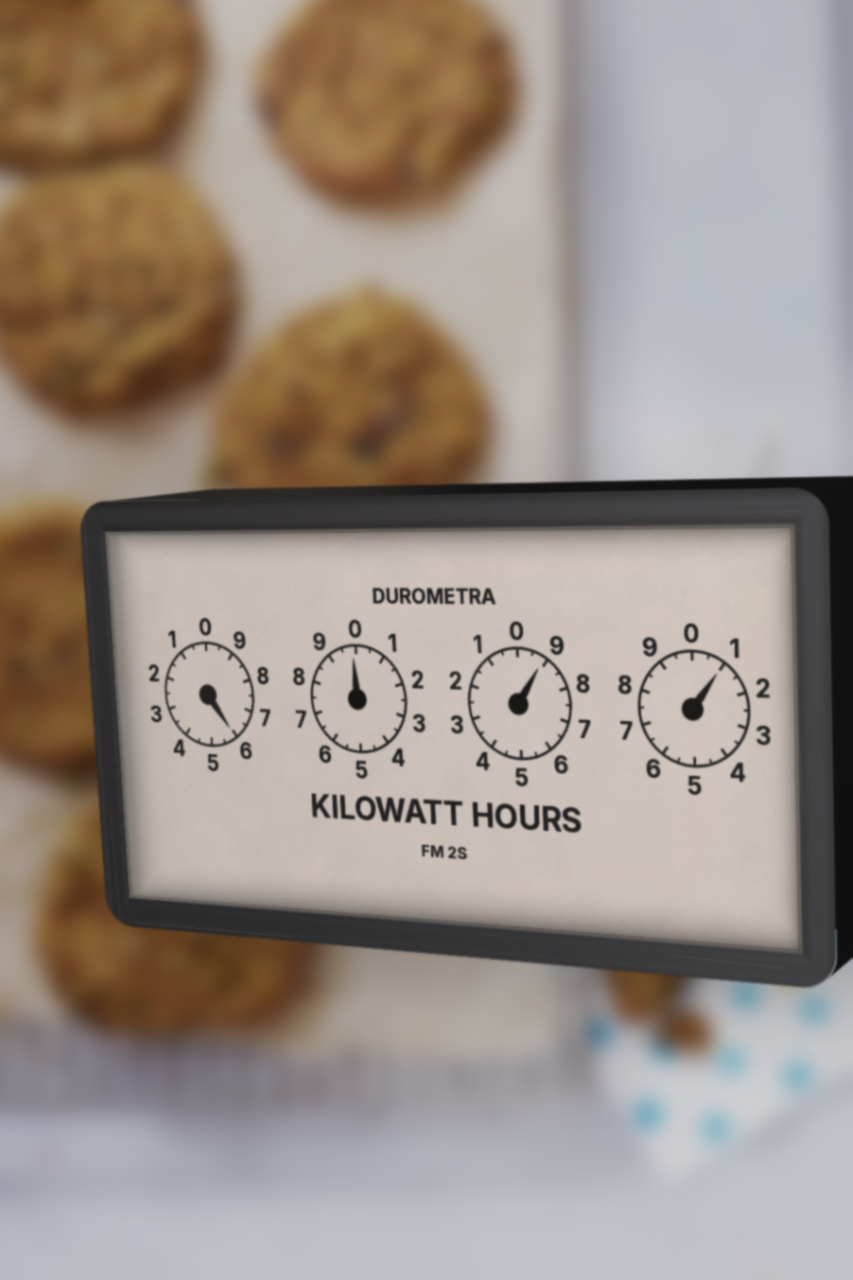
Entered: 5991 kWh
